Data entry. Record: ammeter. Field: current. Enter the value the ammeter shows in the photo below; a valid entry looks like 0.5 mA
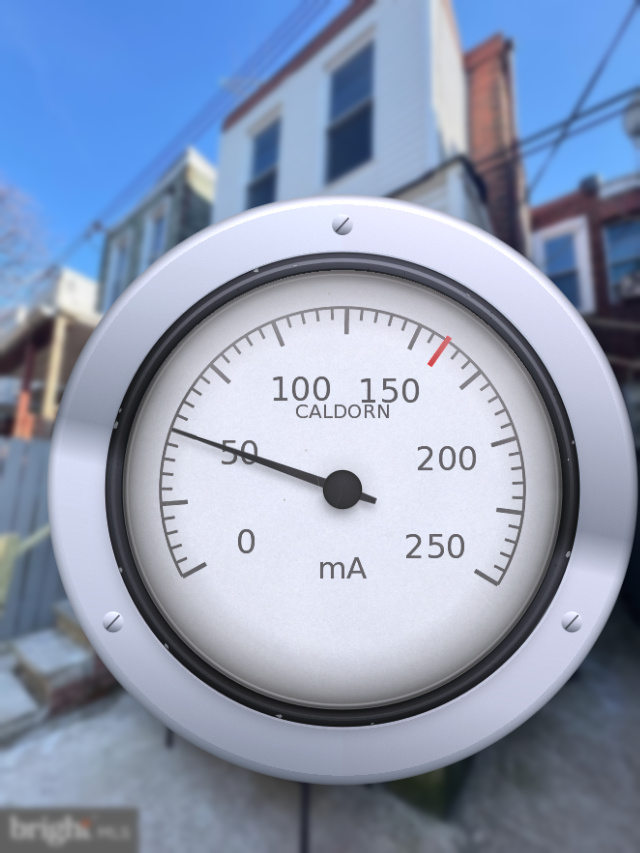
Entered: 50 mA
